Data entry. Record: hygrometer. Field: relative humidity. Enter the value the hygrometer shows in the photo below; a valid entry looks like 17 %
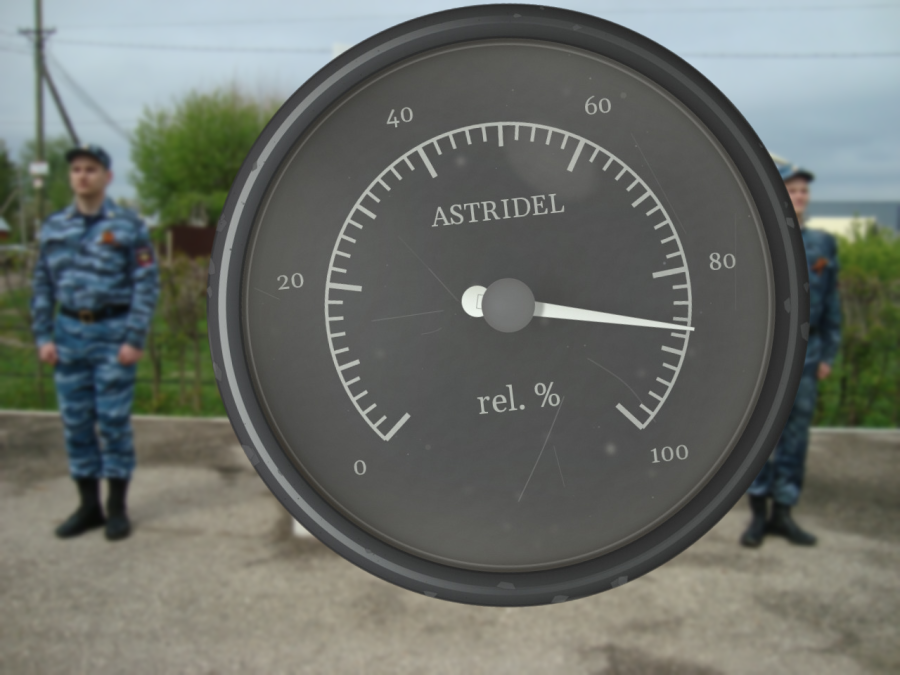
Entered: 87 %
